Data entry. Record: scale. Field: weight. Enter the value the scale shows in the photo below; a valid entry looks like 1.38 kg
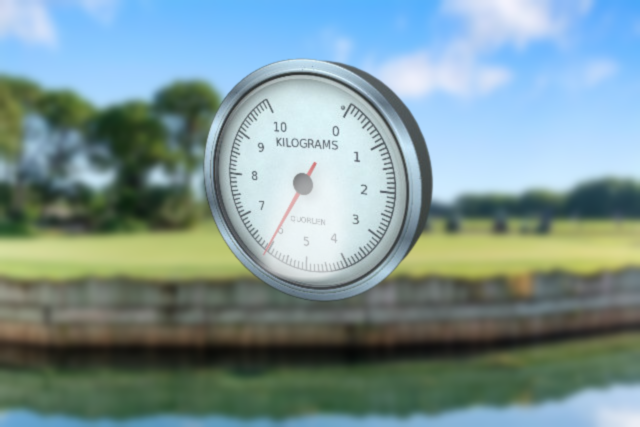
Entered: 6 kg
